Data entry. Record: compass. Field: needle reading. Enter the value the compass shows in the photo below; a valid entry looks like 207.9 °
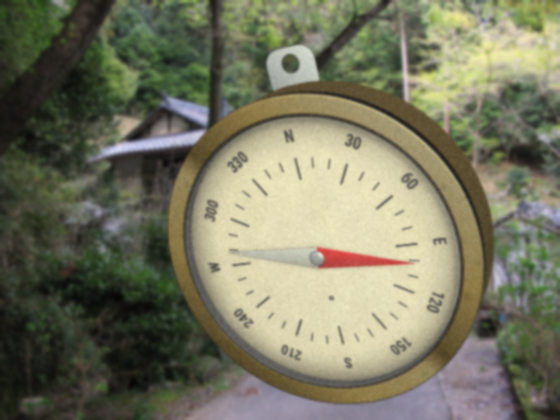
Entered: 100 °
